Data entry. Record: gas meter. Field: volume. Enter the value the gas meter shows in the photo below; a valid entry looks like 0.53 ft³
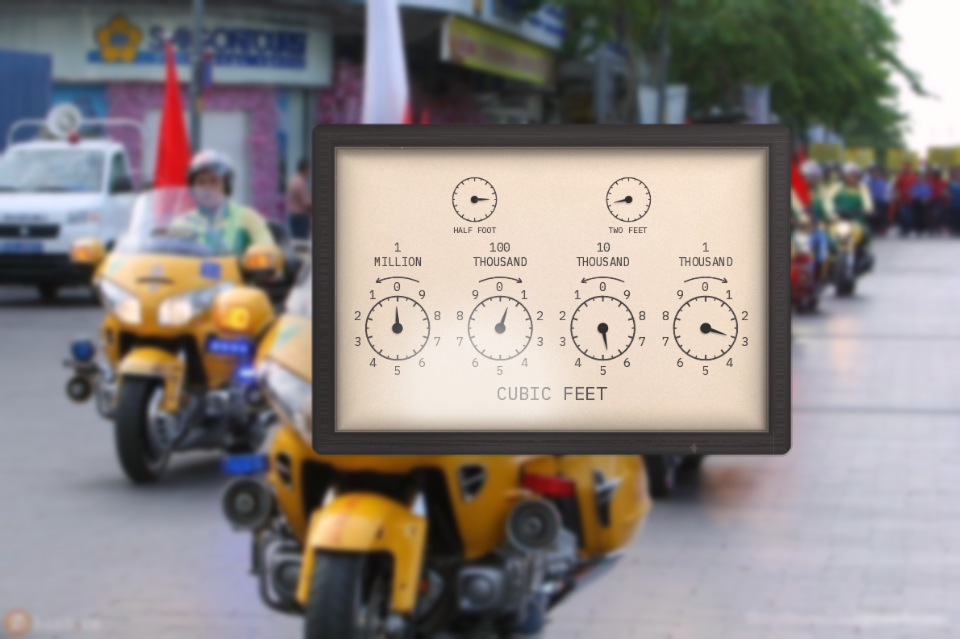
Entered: 5300 ft³
